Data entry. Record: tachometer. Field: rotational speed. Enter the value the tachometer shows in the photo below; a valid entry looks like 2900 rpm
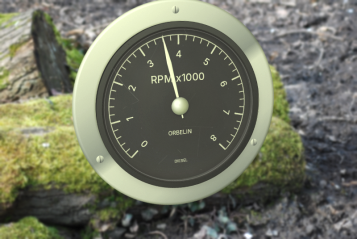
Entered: 3600 rpm
